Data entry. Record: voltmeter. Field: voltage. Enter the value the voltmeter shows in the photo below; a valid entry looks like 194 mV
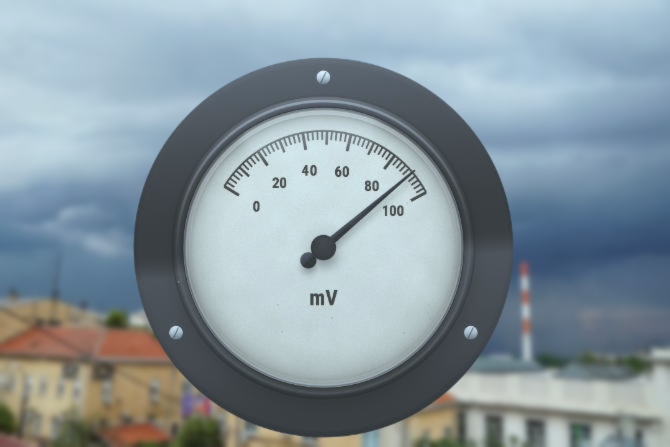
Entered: 90 mV
